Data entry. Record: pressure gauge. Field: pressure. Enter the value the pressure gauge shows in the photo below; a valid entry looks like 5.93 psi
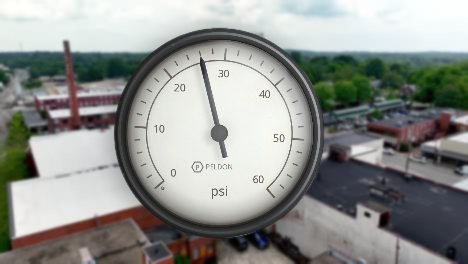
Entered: 26 psi
